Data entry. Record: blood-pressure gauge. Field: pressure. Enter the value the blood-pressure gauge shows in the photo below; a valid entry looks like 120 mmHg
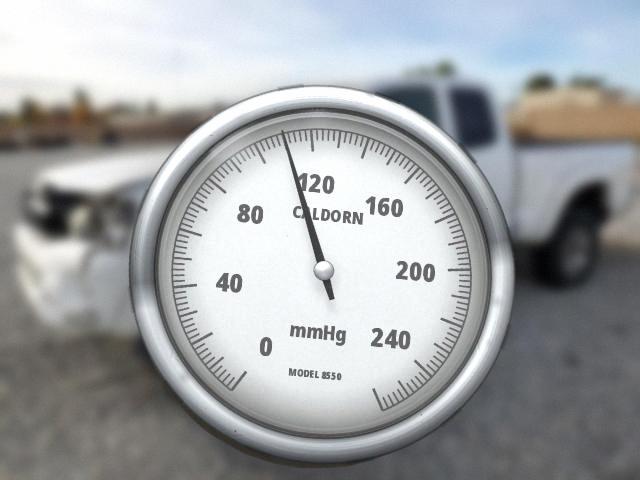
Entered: 110 mmHg
